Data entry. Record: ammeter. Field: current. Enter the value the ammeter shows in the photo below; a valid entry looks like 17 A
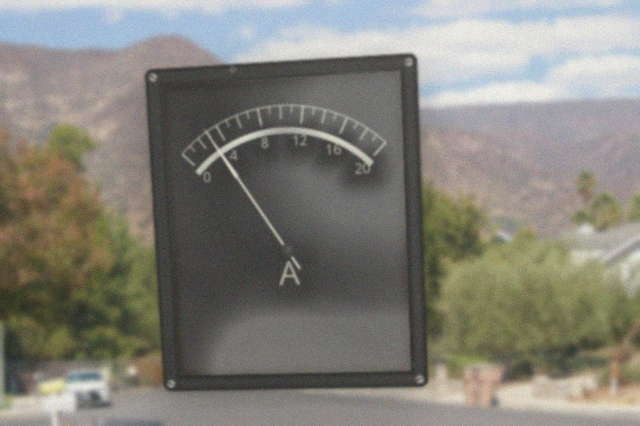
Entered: 3 A
